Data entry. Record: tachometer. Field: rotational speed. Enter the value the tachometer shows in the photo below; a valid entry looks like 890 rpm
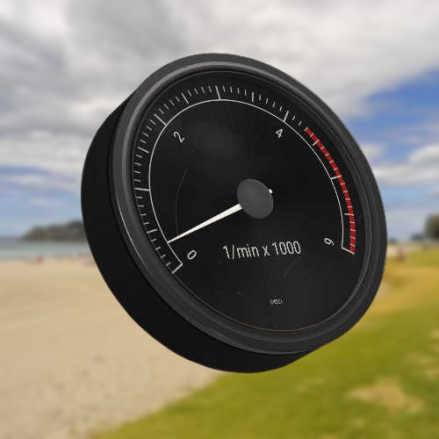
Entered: 300 rpm
